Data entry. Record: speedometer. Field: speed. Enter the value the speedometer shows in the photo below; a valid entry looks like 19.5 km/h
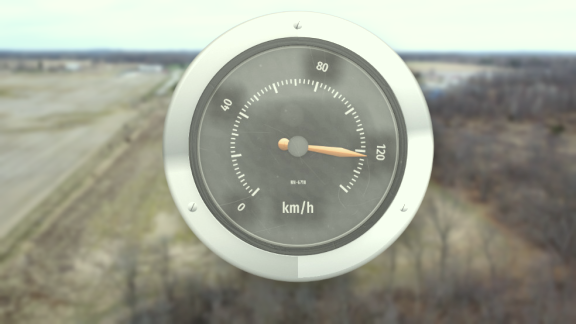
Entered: 122 km/h
